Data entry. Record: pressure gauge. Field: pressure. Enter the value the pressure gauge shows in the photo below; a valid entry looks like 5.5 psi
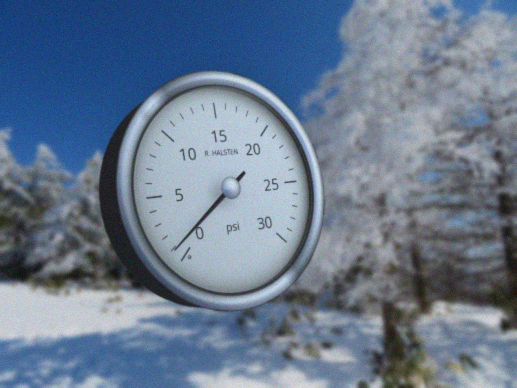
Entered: 1 psi
